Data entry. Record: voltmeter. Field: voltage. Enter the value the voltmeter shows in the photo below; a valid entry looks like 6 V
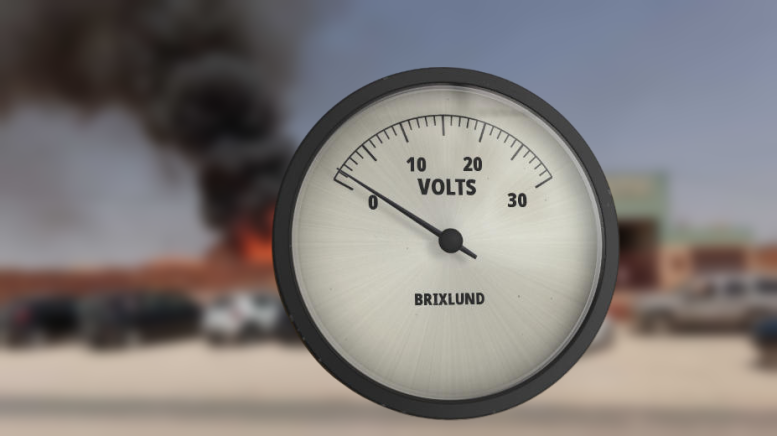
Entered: 1 V
